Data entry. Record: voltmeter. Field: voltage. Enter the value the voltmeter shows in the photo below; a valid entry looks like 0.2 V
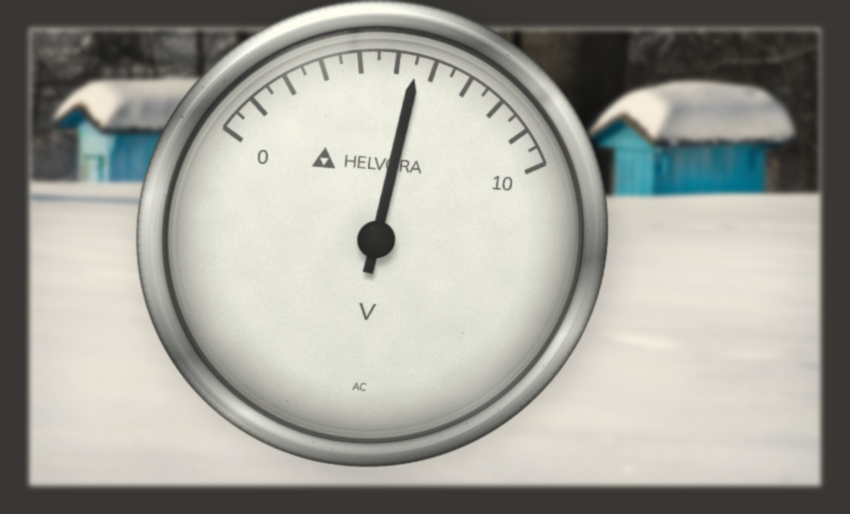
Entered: 5.5 V
